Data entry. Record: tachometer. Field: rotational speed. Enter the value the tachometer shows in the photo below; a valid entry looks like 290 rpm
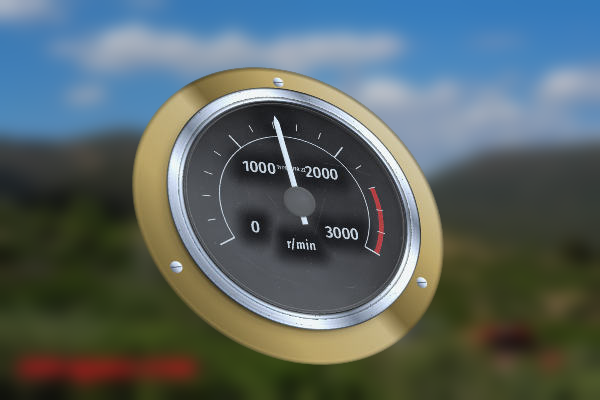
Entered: 1400 rpm
